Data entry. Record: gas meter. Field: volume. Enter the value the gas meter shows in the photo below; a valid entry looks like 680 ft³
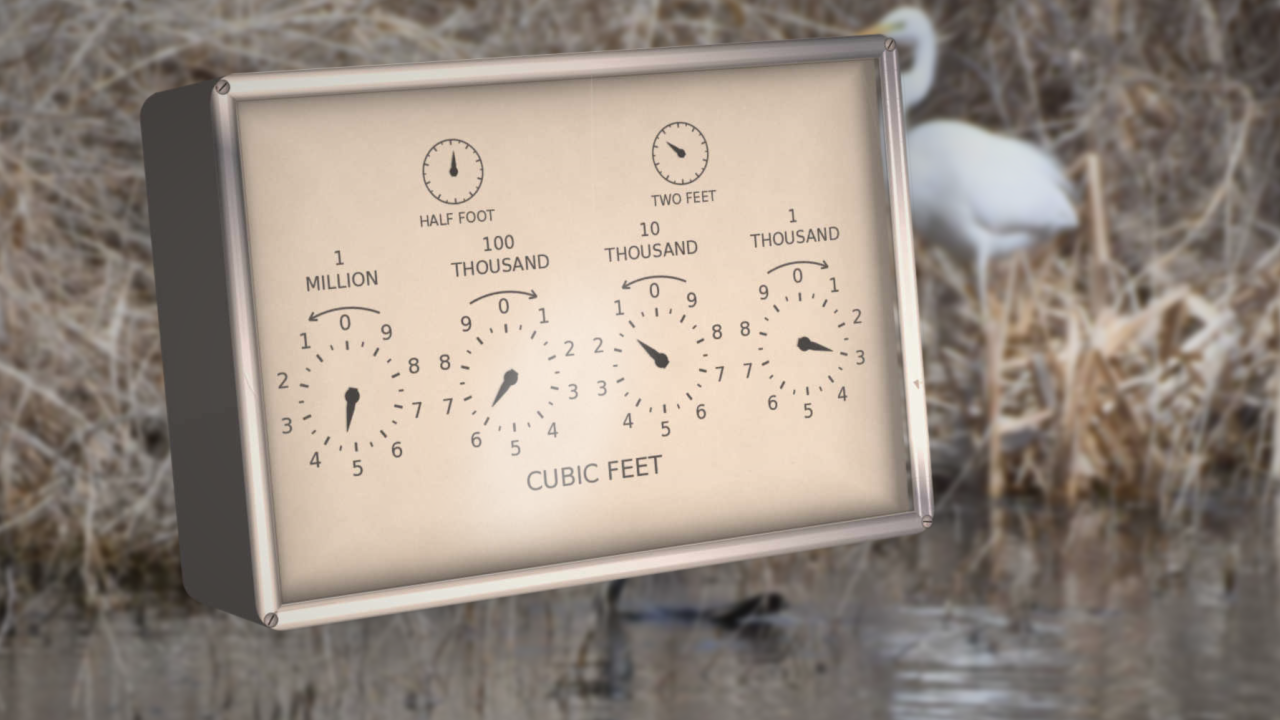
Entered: 461300 ft³
